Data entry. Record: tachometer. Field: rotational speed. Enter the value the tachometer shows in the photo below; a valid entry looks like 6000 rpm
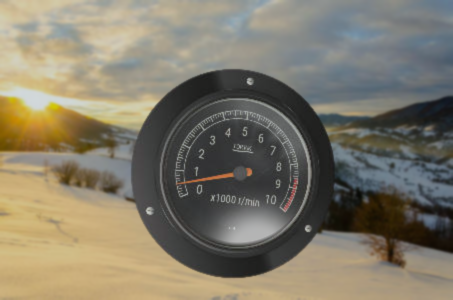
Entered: 500 rpm
